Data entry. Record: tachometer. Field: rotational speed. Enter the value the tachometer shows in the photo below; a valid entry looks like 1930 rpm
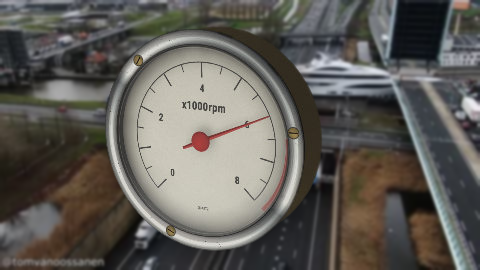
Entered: 6000 rpm
